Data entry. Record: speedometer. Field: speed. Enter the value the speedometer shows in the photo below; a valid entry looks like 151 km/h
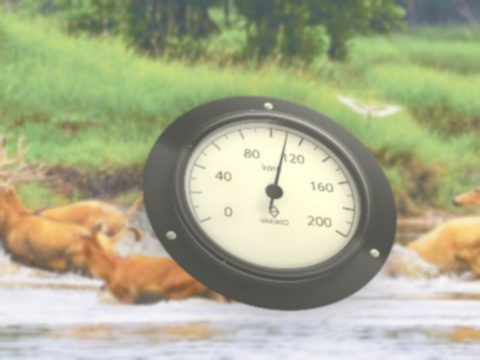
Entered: 110 km/h
